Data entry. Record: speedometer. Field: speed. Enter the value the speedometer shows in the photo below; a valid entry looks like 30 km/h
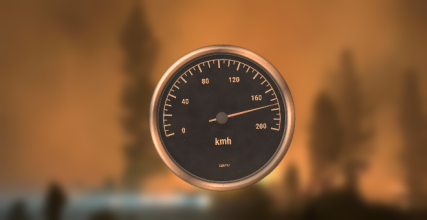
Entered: 175 km/h
